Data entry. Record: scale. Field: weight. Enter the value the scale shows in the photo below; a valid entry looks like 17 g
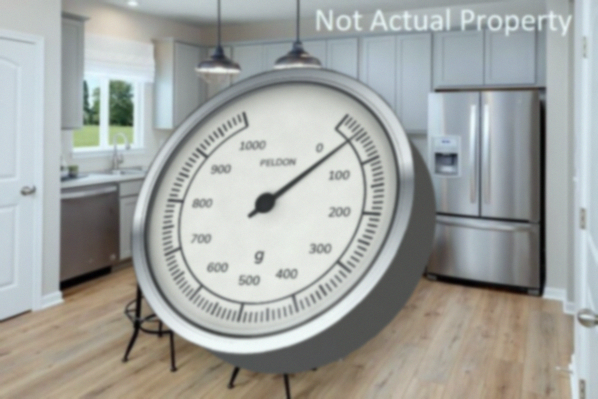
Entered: 50 g
